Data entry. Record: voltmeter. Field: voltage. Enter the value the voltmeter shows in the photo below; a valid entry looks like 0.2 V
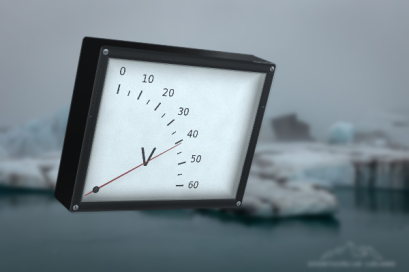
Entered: 40 V
